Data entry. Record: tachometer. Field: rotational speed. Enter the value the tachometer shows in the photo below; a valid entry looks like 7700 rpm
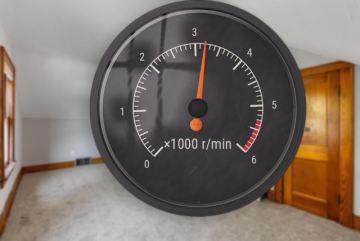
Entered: 3200 rpm
